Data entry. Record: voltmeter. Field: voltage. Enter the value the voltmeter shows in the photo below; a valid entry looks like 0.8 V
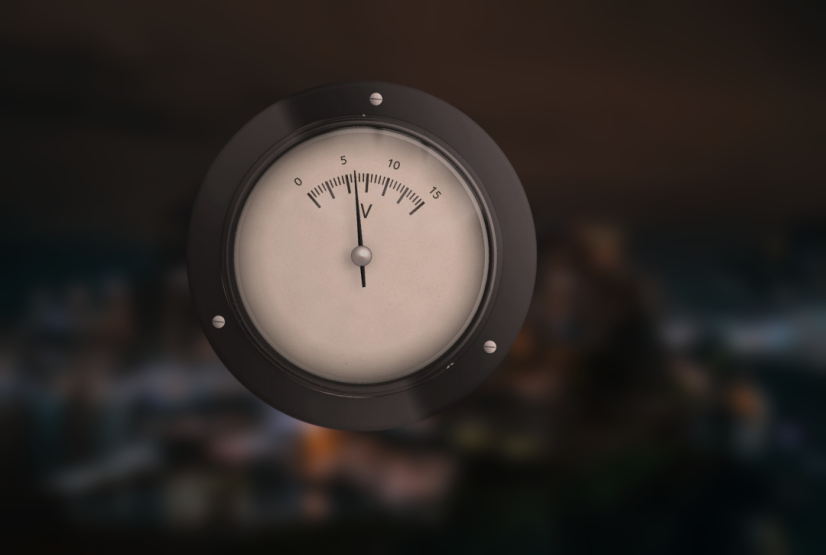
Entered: 6 V
